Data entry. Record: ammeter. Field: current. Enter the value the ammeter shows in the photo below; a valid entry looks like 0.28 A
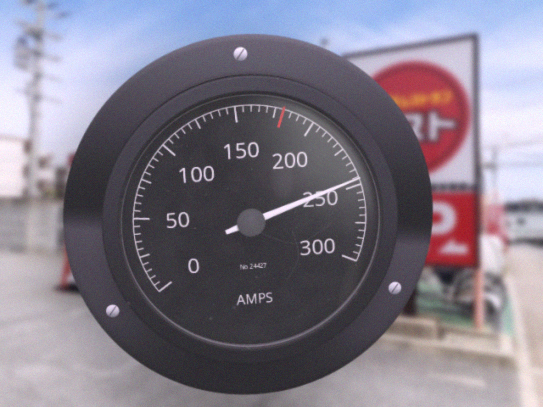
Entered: 245 A
